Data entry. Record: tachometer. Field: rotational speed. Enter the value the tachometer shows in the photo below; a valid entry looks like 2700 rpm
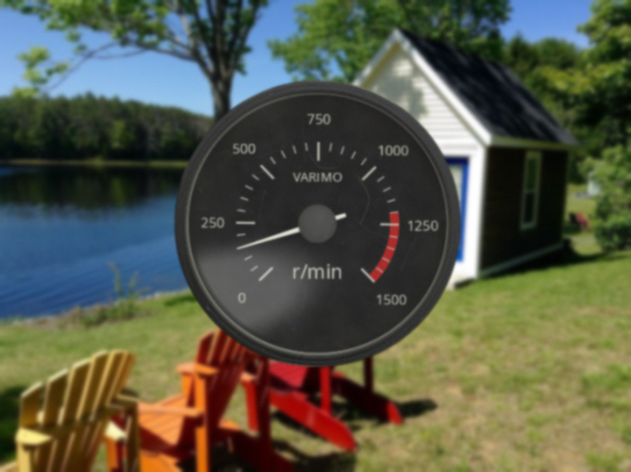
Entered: 150 rpm
